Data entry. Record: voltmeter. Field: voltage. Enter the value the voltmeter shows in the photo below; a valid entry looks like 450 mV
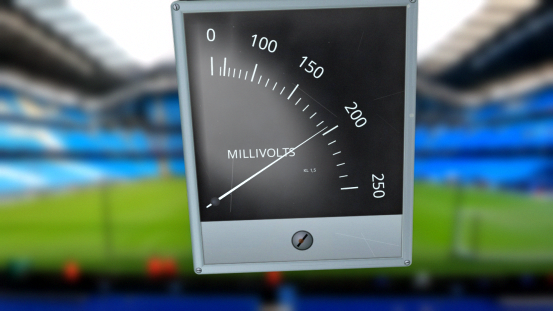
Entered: 195 mV
